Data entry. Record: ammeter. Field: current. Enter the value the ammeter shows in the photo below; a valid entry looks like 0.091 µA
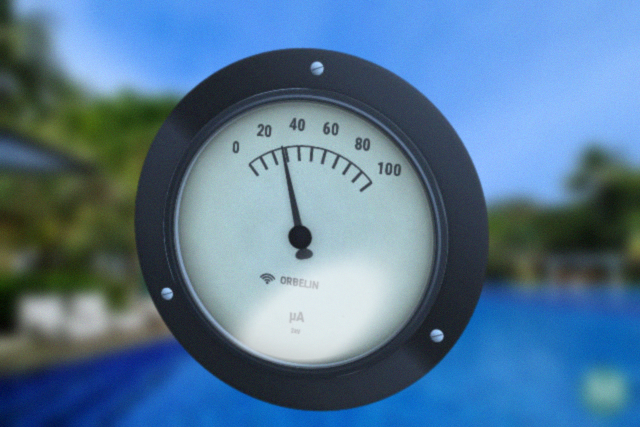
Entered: 30 µA
